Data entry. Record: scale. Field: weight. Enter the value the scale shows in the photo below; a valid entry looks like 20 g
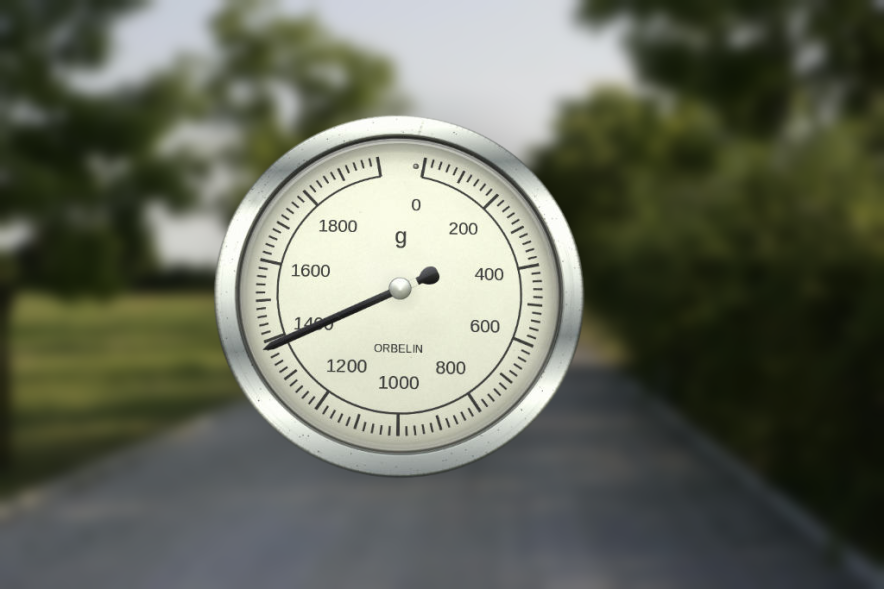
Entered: 1380 g
